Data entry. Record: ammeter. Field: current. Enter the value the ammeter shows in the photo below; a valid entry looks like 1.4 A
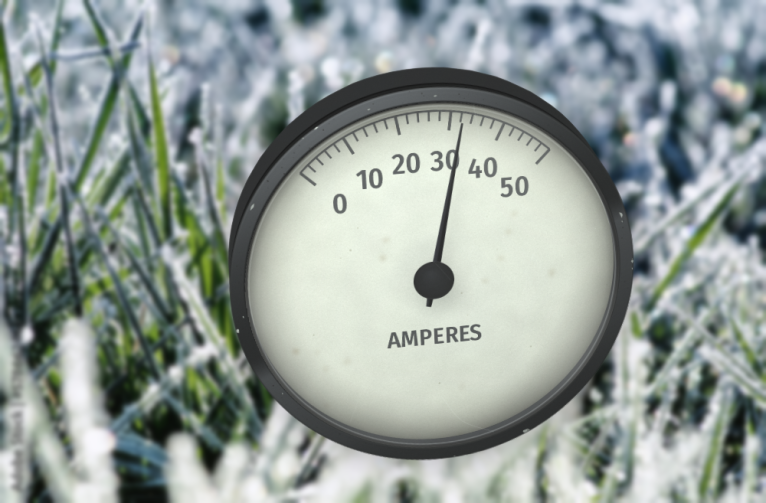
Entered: 32 A
